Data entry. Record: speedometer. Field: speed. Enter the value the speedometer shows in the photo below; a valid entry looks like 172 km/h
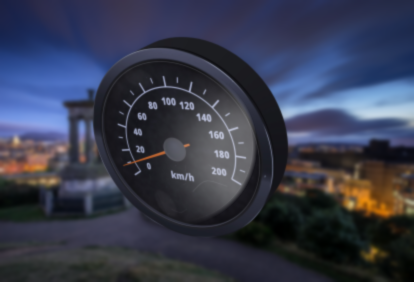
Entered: 10 km/h
